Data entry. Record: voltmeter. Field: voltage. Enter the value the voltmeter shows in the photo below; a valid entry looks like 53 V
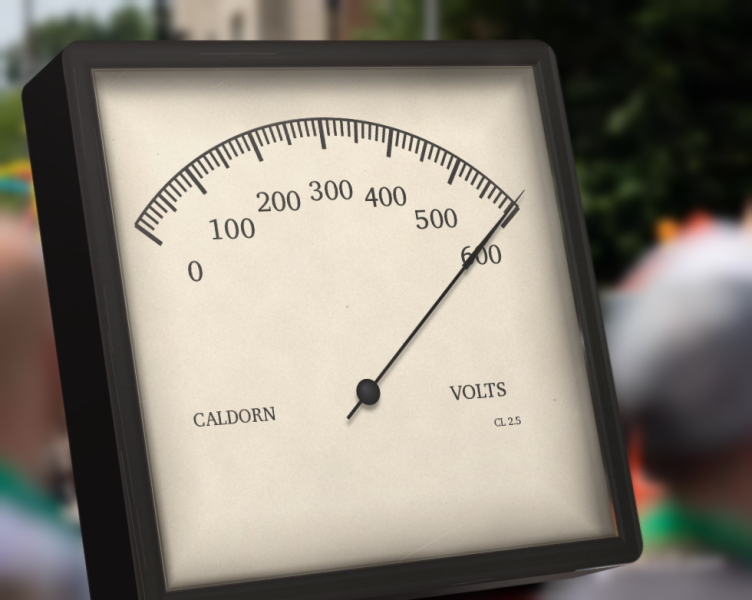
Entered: 590 V
